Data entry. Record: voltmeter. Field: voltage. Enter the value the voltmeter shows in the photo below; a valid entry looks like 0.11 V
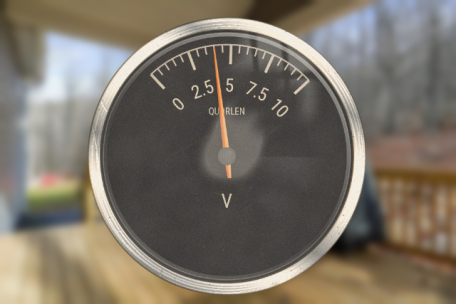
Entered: 4 V
